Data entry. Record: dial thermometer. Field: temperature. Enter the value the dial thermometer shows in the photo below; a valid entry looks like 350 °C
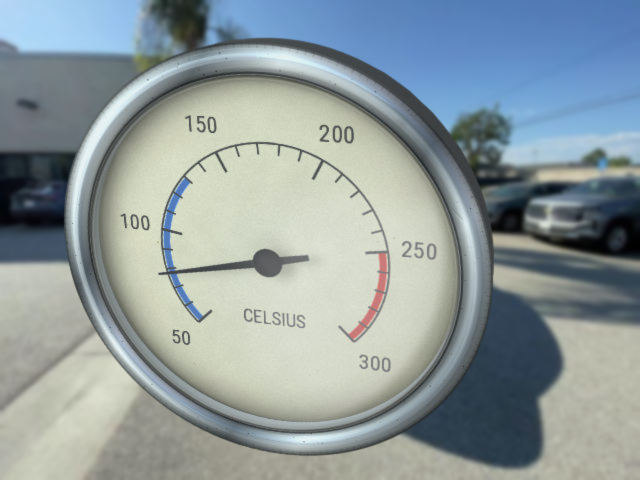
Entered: 80 °C
